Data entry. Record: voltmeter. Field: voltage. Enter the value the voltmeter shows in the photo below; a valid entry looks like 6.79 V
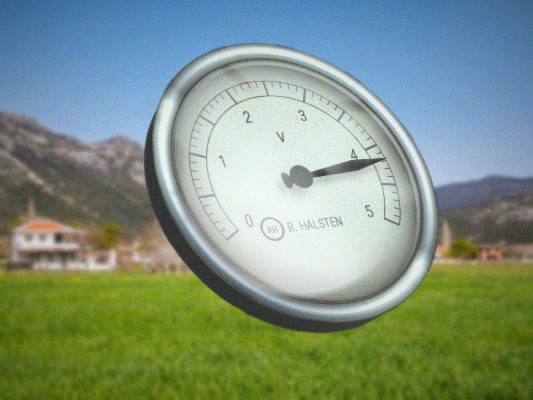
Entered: 4.2 V
